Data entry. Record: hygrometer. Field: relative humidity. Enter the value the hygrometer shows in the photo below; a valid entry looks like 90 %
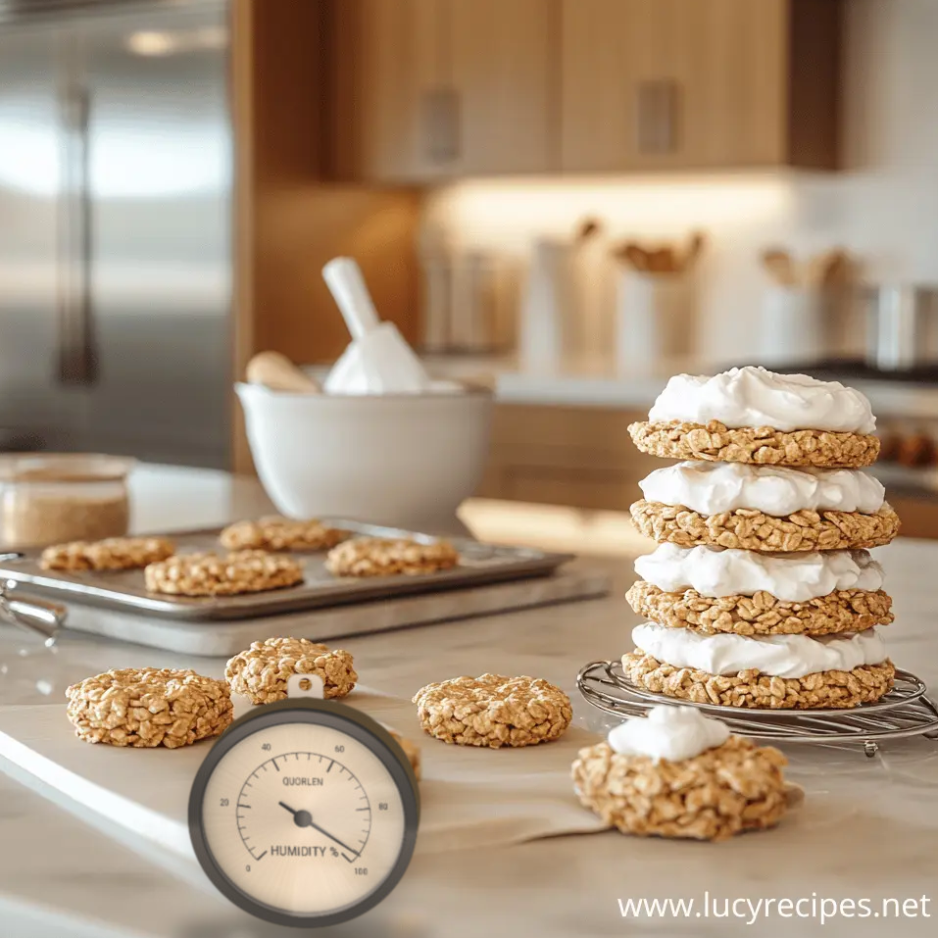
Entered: 96 %
